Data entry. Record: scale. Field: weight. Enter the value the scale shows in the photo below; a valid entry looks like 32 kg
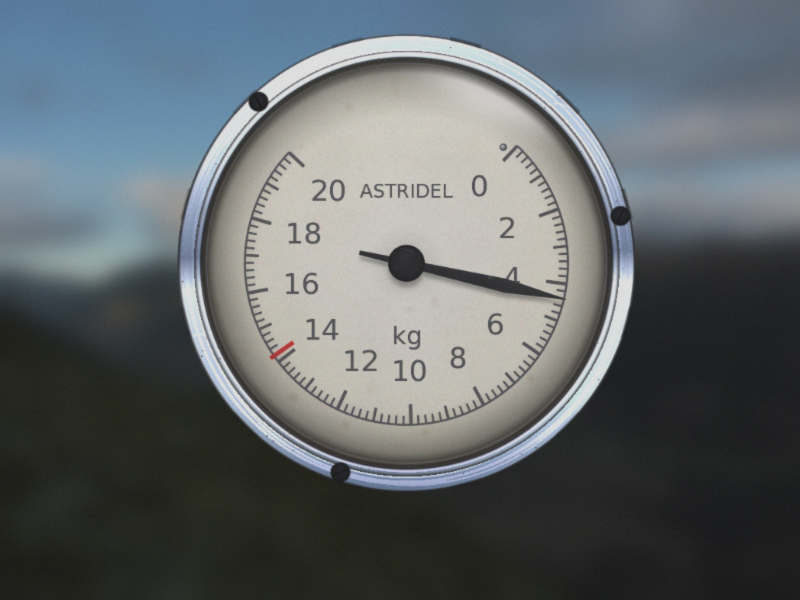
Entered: 4.4 kg
